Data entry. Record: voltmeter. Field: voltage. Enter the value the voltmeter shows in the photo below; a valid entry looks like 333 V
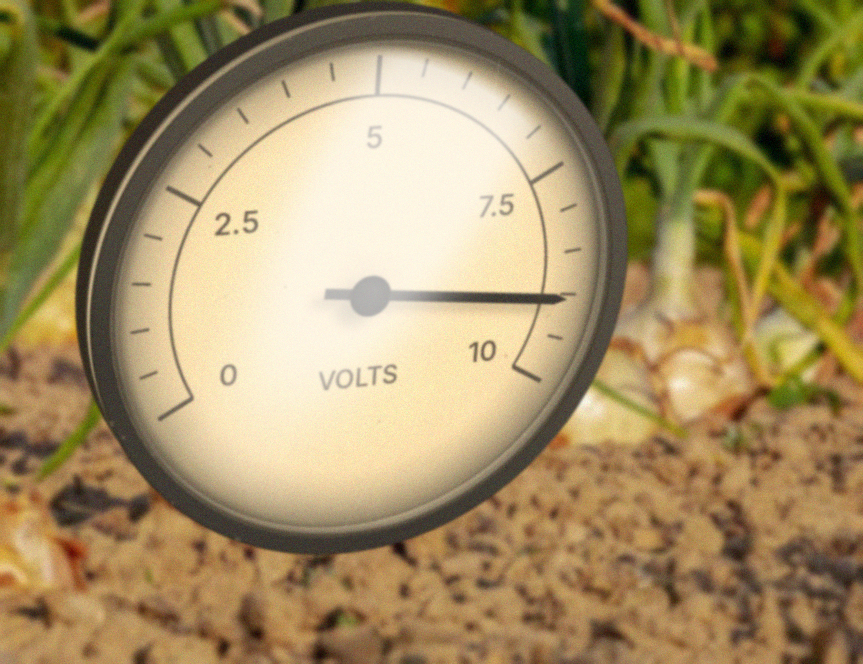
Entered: 9 V
